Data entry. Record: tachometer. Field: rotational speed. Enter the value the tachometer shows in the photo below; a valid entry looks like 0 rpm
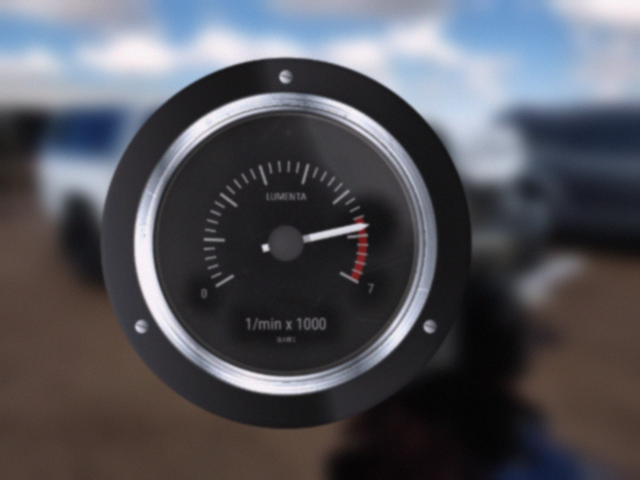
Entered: 5800 rpm
